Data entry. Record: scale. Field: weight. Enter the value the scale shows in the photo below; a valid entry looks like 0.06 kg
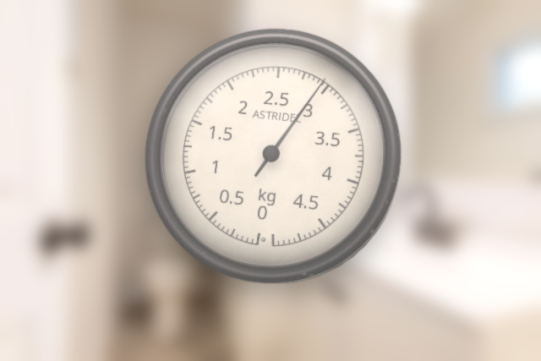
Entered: 2.95 kg
